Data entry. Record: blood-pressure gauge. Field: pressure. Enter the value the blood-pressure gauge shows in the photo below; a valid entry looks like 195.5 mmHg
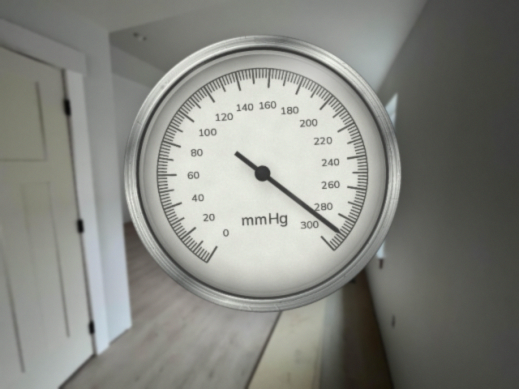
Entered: 290 mmHg
